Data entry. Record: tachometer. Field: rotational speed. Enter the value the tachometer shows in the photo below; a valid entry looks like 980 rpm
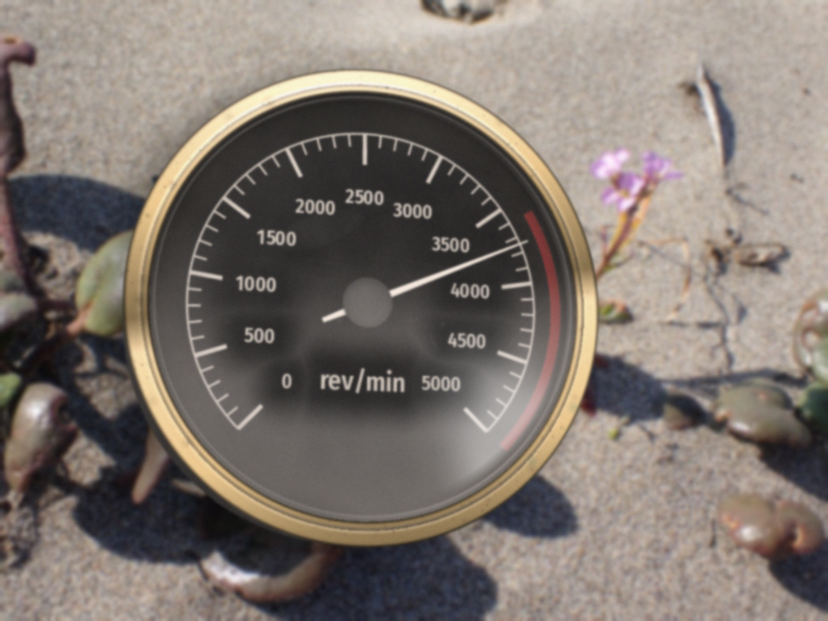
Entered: 3750 rpm
